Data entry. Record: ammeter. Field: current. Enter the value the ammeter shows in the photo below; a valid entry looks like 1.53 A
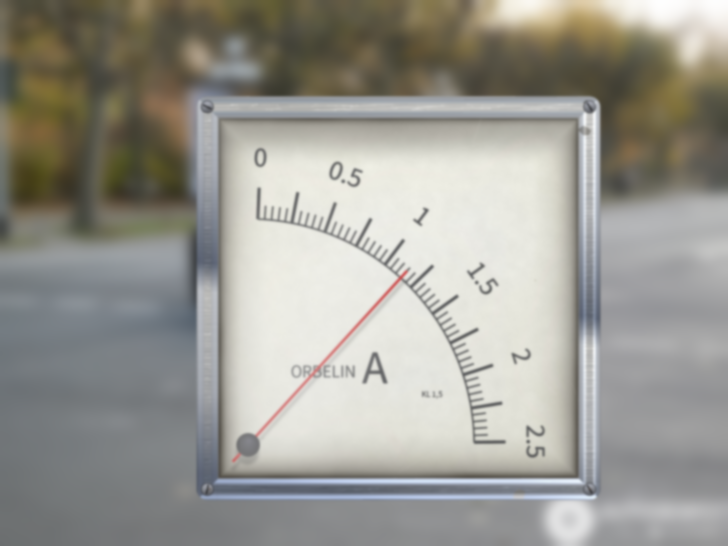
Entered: 1.15 A
